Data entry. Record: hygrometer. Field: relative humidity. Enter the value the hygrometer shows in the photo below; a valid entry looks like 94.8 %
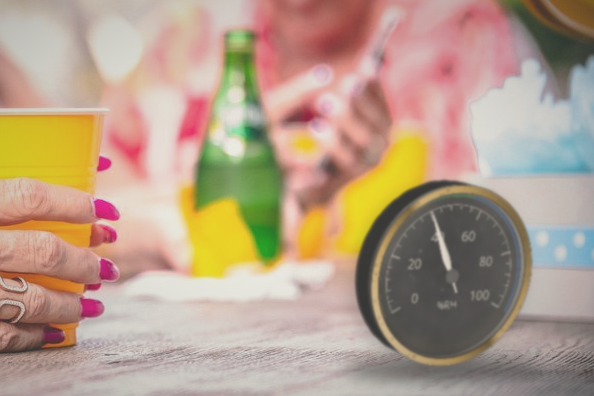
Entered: 40 %
